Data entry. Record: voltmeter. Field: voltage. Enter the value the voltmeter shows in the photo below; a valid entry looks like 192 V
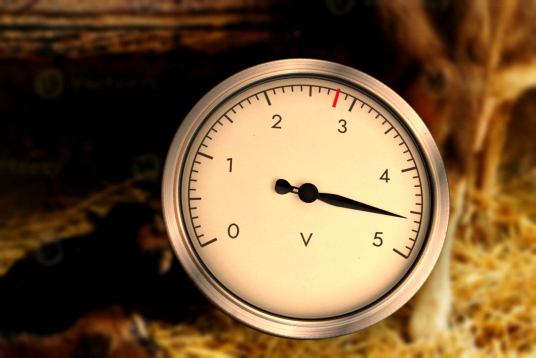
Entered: 4.6 V
